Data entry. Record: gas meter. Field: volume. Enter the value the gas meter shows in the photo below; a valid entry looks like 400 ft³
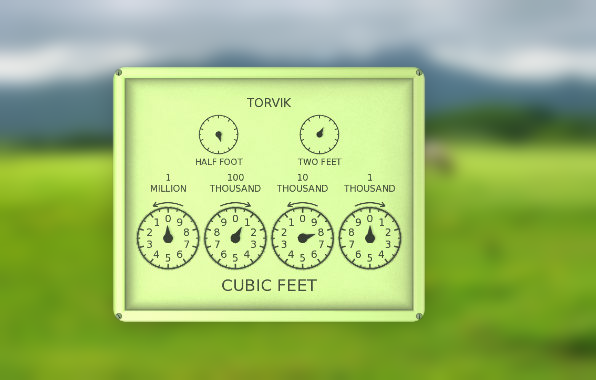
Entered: 8000 ft³
